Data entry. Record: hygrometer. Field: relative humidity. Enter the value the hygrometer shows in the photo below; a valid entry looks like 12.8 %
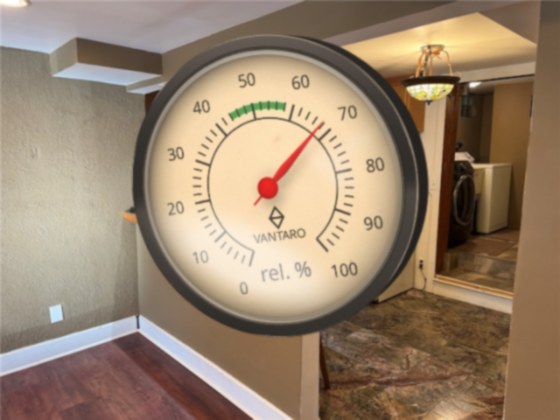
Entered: 68 %
